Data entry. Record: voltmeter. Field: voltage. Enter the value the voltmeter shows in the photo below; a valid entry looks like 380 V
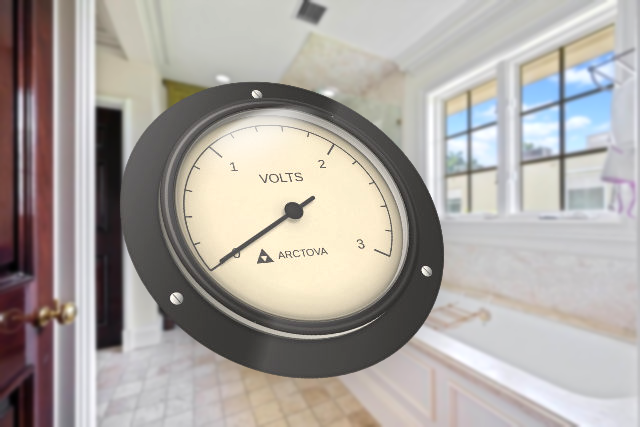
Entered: 0 V
